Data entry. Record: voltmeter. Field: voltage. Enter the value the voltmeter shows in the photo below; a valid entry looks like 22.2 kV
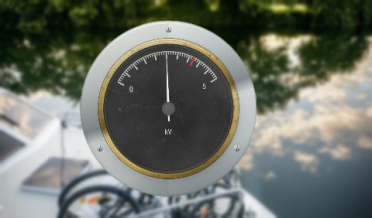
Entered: 2.5 kV
